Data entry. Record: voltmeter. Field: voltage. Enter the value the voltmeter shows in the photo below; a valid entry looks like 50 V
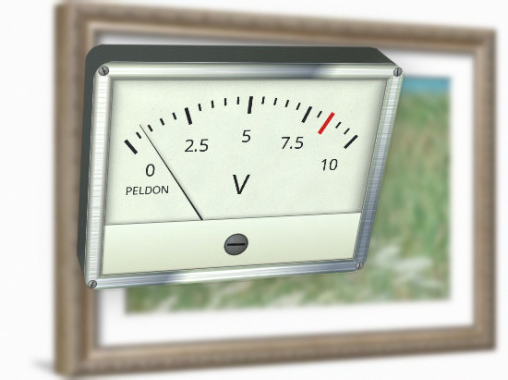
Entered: 0.75 V
